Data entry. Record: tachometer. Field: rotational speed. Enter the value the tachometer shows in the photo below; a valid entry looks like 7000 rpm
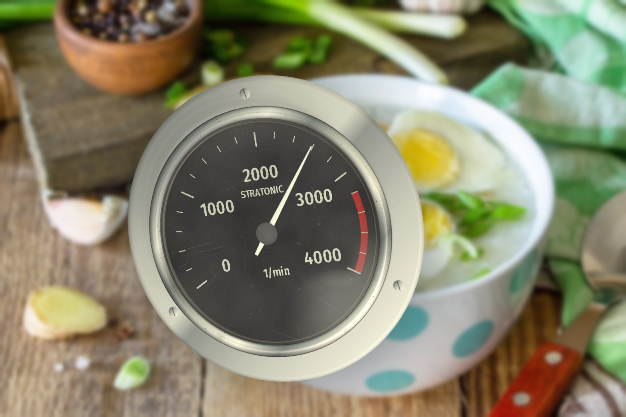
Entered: 2600 rpm
